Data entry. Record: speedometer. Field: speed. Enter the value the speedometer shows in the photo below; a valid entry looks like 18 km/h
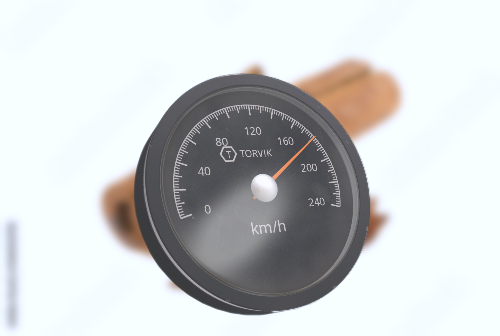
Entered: 180 km/h
